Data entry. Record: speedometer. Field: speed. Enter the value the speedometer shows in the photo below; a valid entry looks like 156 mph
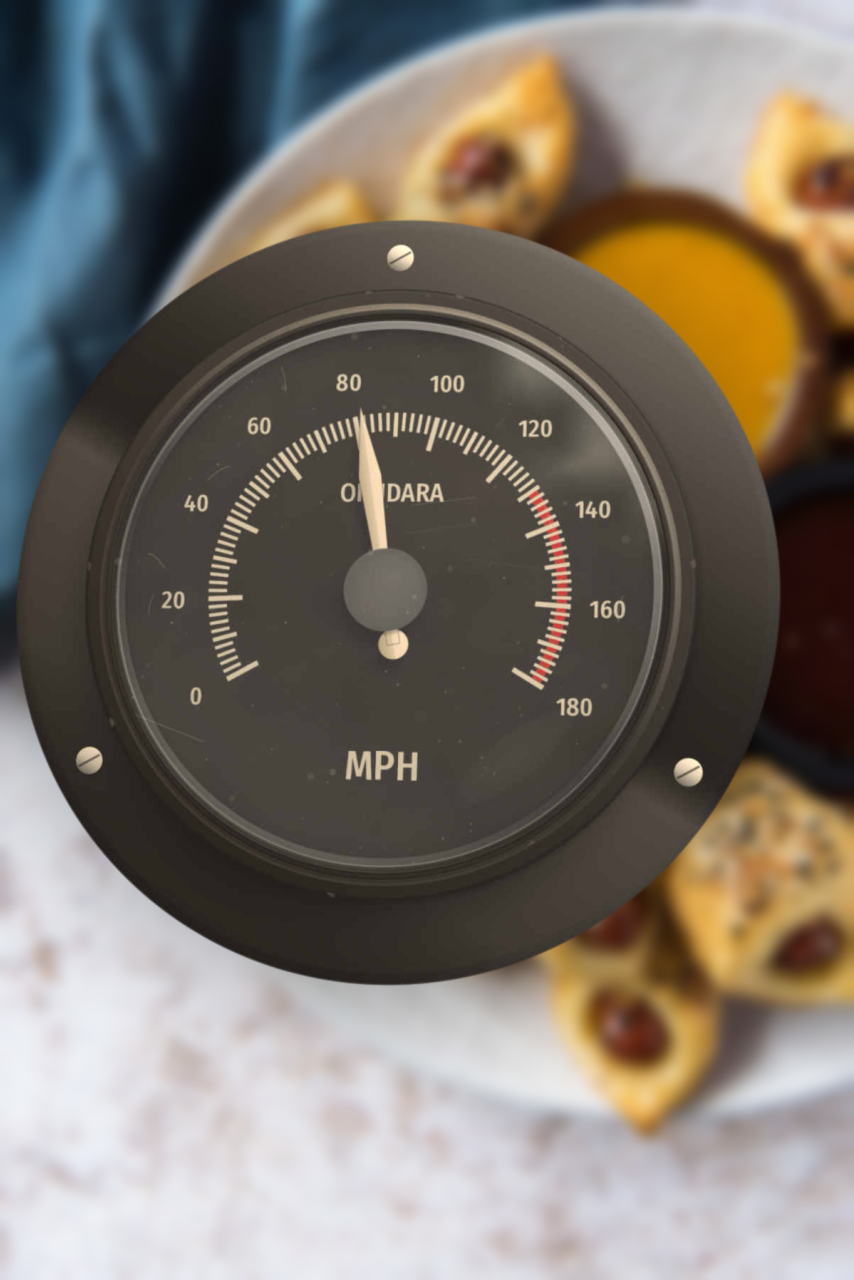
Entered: 82 mph
